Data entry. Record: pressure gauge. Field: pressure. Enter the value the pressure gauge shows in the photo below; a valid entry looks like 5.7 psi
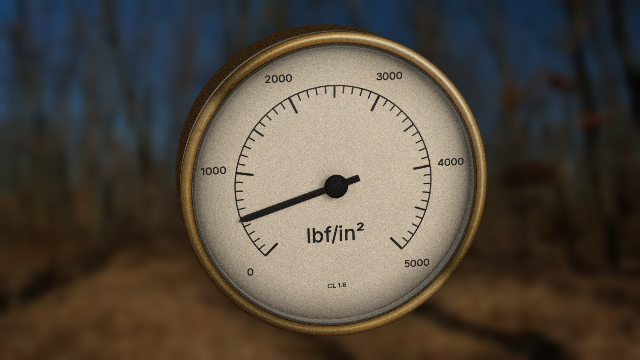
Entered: 500 psi
